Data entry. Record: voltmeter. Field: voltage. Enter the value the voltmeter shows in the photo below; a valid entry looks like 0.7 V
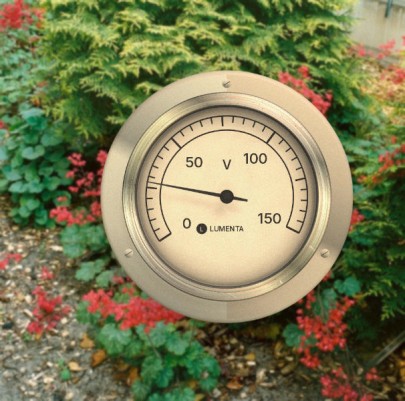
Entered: 27.5 V
